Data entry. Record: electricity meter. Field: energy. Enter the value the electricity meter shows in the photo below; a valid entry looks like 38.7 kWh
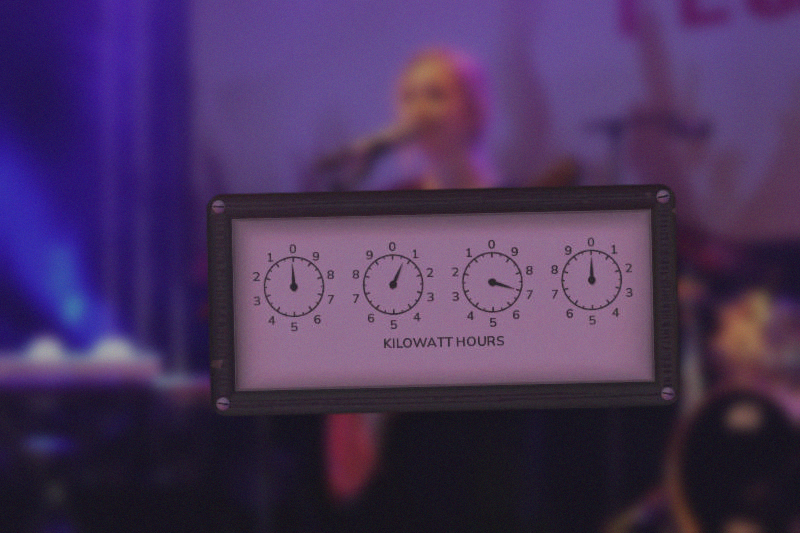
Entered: 70 kWh
